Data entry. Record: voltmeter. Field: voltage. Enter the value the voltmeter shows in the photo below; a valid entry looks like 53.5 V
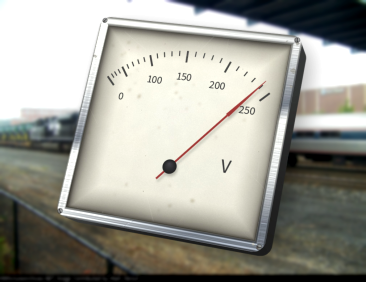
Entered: 240 V
